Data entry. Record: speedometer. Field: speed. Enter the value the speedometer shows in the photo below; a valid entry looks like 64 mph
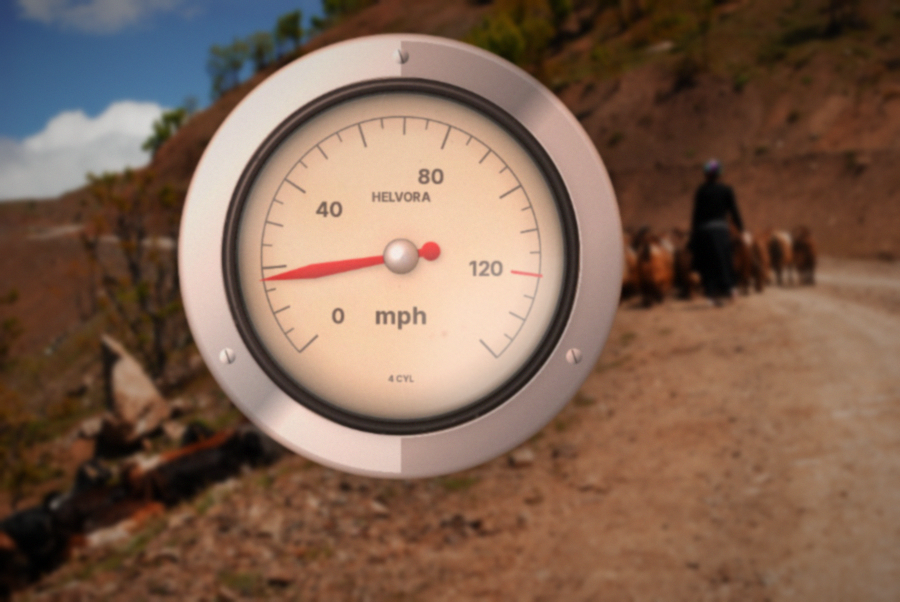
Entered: 17.5 mph
